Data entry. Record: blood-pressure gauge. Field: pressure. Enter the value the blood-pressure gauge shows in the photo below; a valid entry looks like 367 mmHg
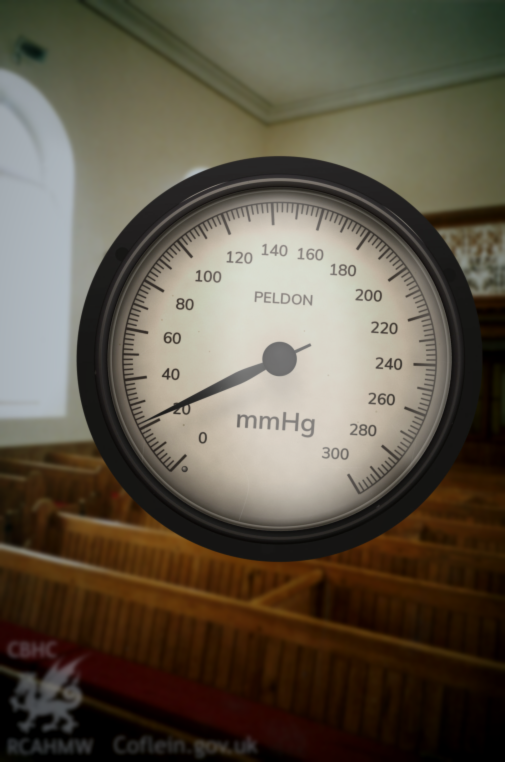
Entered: 22 mmHg
